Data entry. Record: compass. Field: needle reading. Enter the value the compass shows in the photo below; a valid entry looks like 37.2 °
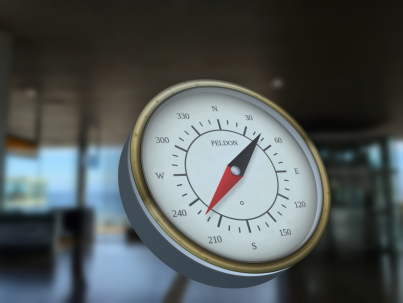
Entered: 225 °
